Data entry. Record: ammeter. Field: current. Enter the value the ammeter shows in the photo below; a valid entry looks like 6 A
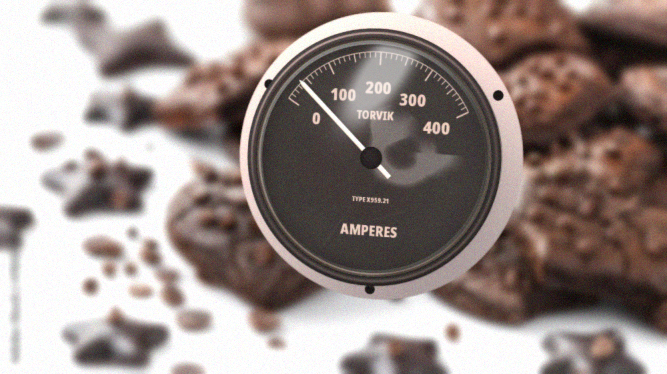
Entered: 40 A
